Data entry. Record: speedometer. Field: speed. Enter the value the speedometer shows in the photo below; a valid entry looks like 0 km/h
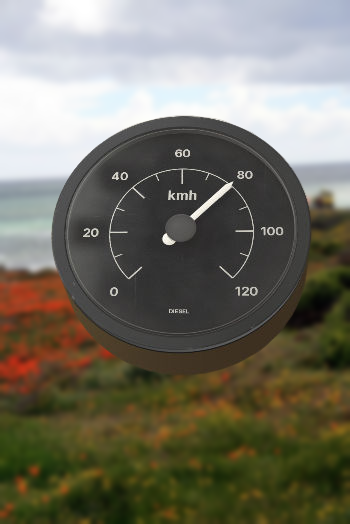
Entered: 80 km/h
